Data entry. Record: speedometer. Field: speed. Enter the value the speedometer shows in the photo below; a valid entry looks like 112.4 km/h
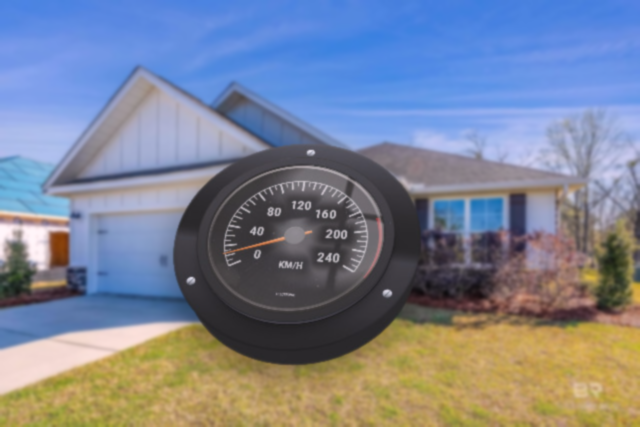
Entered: 10 km/h
